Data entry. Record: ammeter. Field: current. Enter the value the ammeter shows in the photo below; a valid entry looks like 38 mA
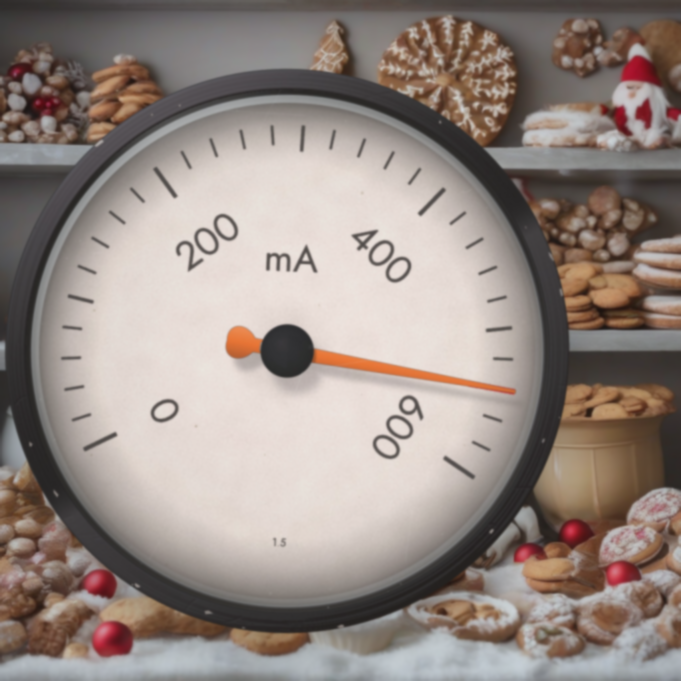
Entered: 540 mA
